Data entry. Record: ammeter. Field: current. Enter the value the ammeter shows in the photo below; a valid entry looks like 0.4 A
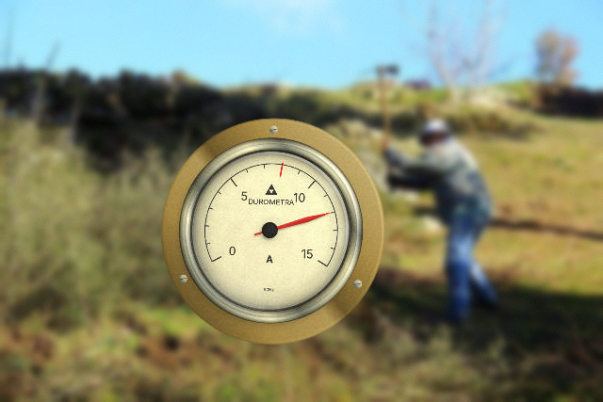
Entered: 12 A
